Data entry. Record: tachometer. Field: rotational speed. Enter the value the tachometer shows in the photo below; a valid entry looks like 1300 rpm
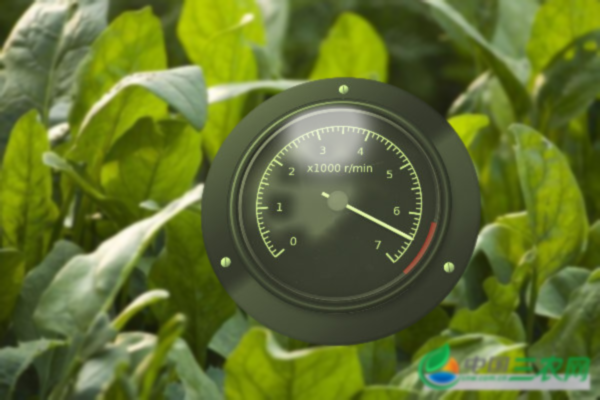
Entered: 6500 rpm
